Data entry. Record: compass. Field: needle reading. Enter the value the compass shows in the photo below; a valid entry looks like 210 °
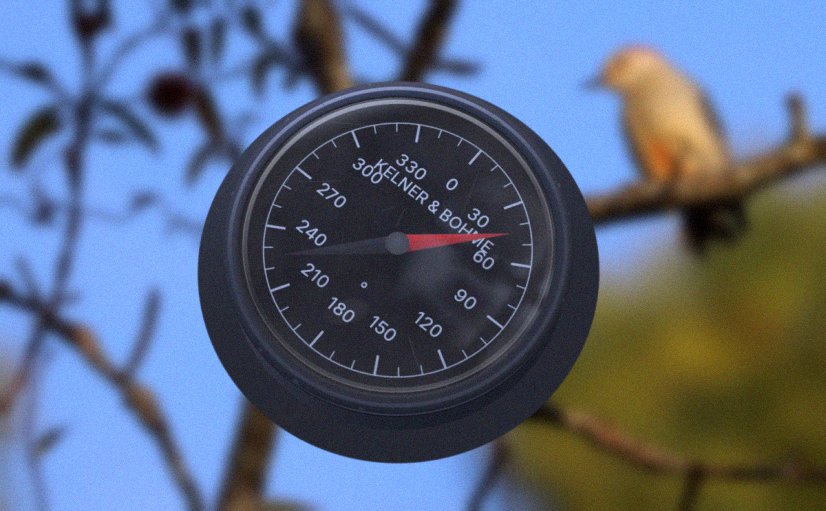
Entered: 45 °
